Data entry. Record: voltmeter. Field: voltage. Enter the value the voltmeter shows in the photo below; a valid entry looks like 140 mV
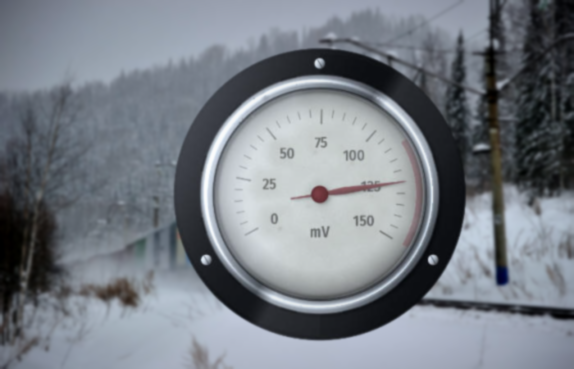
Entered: 125 mV
